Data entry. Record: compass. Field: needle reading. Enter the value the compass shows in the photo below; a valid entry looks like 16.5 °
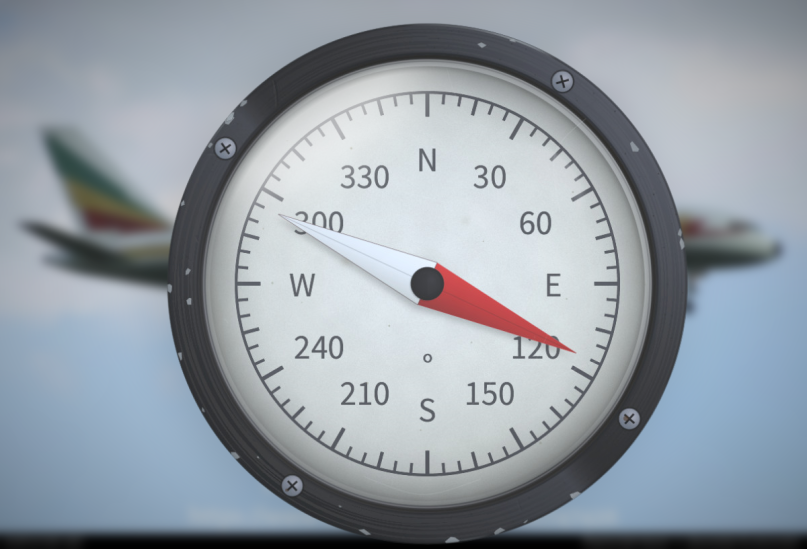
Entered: 115 °
